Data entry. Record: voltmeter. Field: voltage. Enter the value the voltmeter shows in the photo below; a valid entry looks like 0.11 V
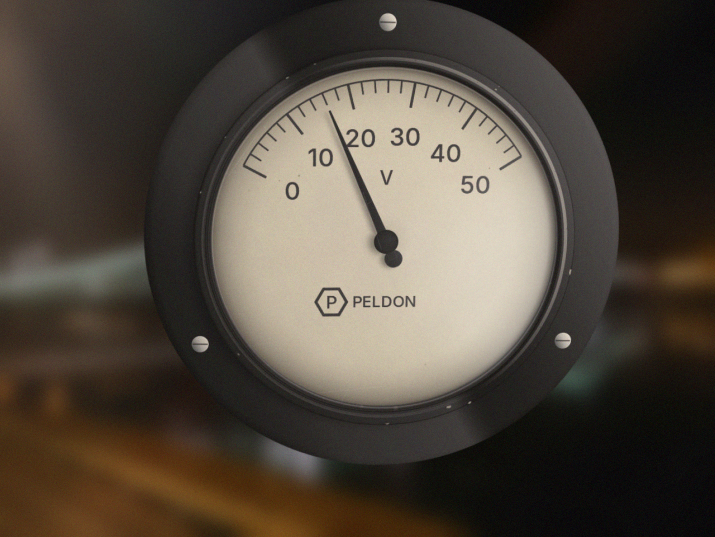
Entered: 16 V
